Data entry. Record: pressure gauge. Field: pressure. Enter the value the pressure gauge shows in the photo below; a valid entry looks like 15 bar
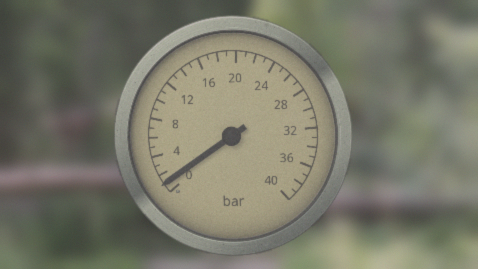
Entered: 1 bar
